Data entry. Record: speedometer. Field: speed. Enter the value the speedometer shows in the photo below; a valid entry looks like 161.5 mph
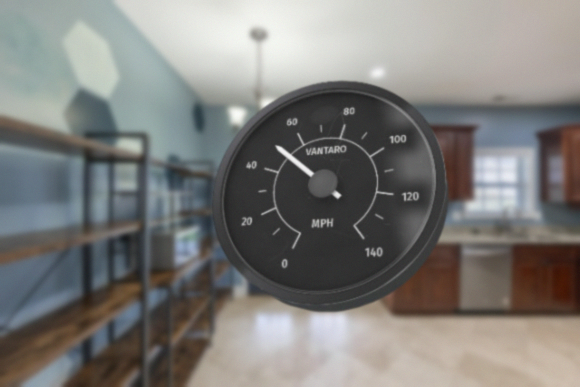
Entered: 50 mph
